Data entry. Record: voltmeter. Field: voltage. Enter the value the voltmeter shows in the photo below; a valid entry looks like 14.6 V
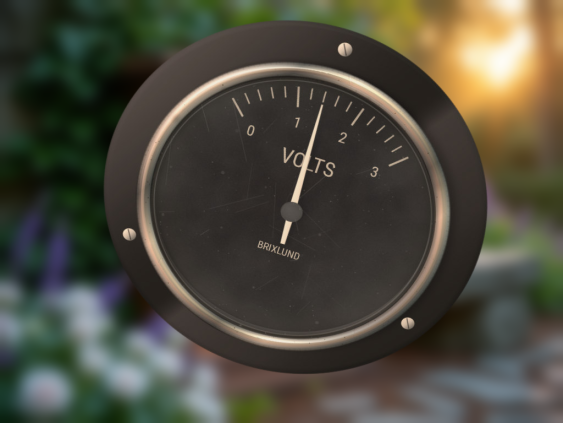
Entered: 1.4 V
